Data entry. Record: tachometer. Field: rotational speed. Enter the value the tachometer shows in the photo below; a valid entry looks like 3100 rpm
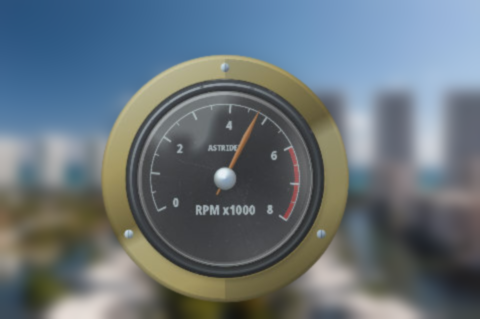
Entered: 4750 rpm
